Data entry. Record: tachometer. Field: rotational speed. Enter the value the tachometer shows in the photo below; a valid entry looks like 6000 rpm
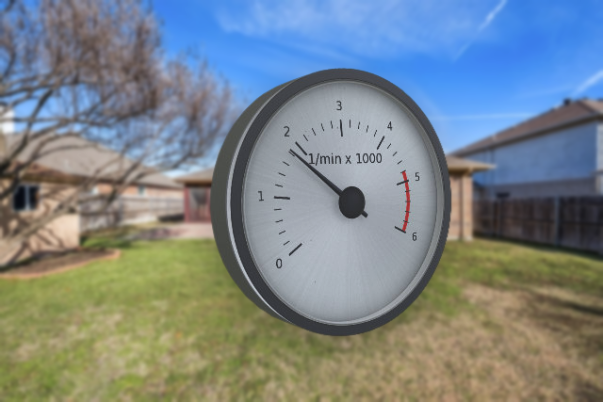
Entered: 1800 rpm
